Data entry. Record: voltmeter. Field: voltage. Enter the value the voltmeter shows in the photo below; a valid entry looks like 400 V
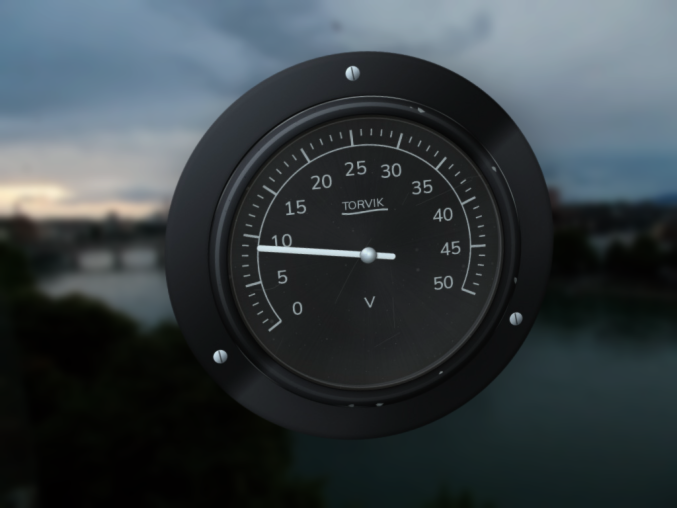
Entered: 9 V
